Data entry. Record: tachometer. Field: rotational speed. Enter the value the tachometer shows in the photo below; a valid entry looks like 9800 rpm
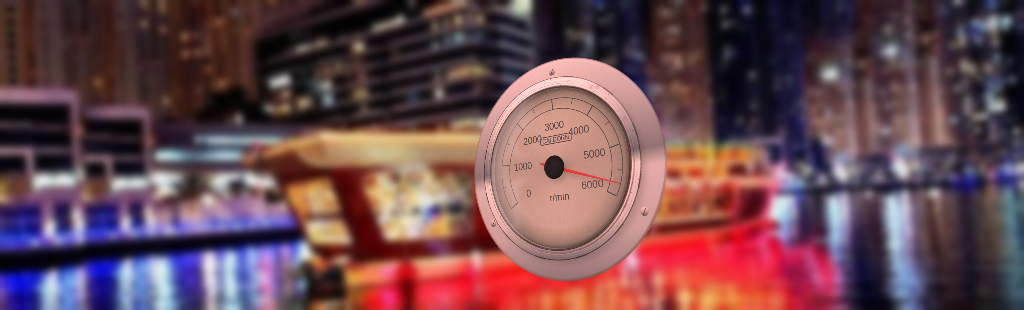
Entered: 5750 rpm
